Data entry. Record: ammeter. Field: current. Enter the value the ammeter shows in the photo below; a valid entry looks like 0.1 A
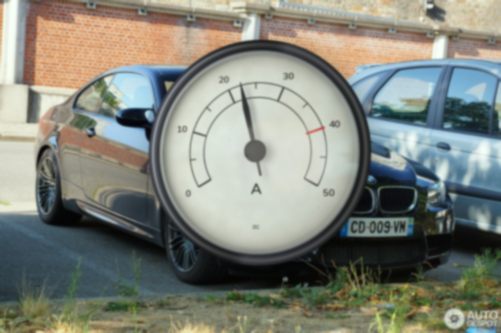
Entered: 22.5 A
